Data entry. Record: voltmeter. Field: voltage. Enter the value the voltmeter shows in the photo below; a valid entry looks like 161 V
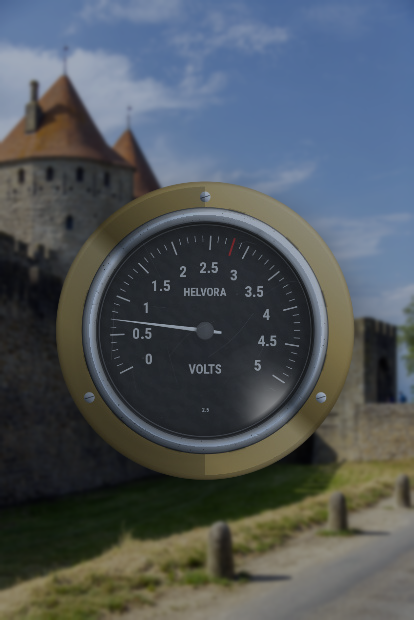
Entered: 0.7 V
